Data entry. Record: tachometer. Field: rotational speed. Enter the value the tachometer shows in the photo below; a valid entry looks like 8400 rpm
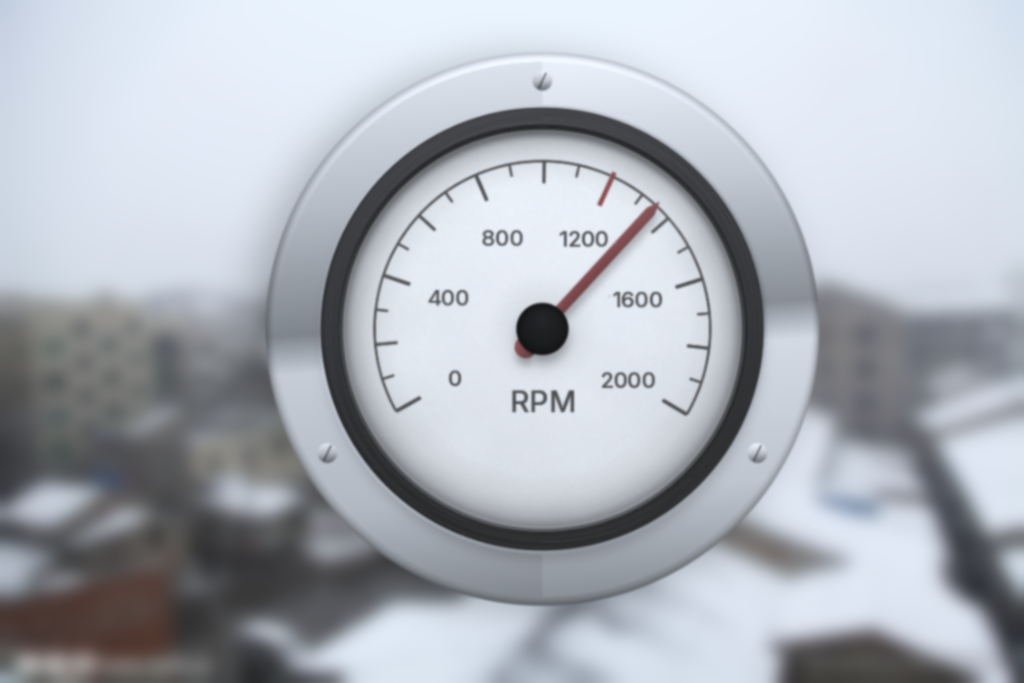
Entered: 1350 rpm
